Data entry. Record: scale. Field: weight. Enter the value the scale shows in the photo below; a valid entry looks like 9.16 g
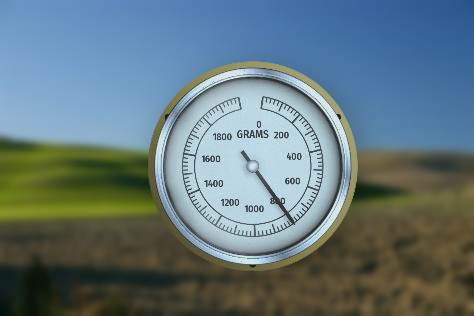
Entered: 800 g
